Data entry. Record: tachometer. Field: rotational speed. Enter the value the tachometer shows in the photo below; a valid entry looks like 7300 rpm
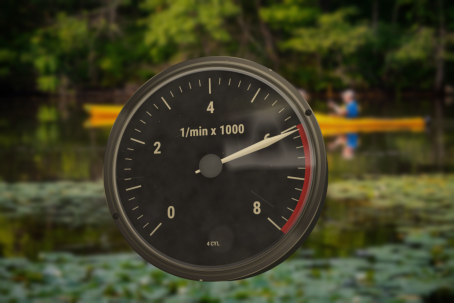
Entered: 6100 rpm
